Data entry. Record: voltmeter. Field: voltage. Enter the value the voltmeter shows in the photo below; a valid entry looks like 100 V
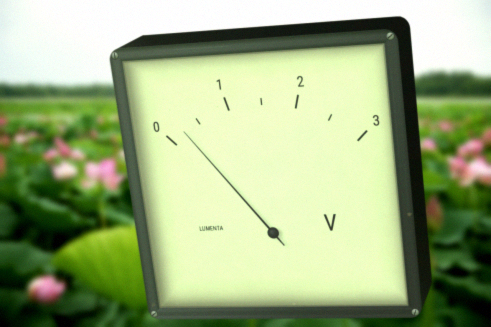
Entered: 0.25 V
